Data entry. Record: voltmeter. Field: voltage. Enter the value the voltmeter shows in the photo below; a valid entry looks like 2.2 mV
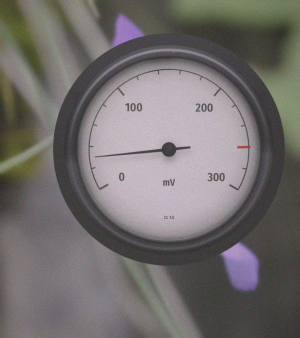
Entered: 30 mV
